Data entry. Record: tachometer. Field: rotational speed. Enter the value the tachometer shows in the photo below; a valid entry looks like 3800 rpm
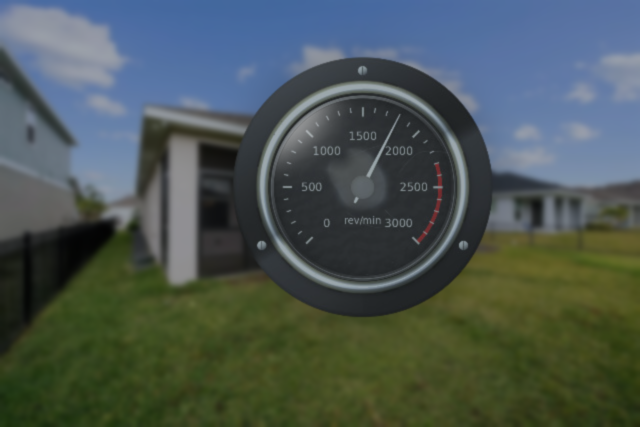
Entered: 1800 rpm
